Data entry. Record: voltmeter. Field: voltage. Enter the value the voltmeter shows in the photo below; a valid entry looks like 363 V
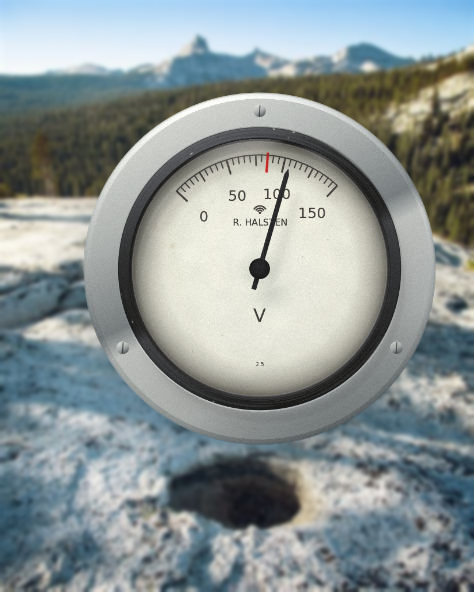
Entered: 105 V
